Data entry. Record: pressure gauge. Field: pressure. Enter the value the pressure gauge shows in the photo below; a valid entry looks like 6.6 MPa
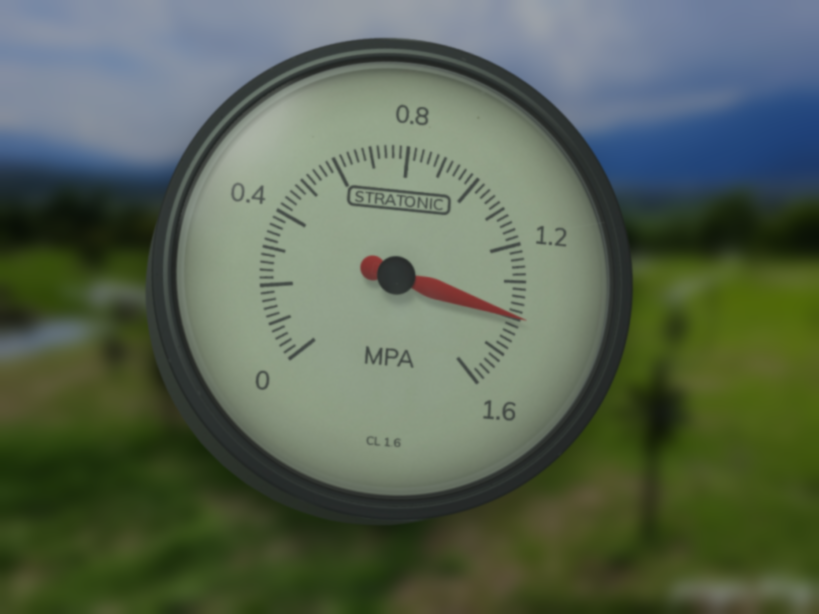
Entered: 1.4 MPa
